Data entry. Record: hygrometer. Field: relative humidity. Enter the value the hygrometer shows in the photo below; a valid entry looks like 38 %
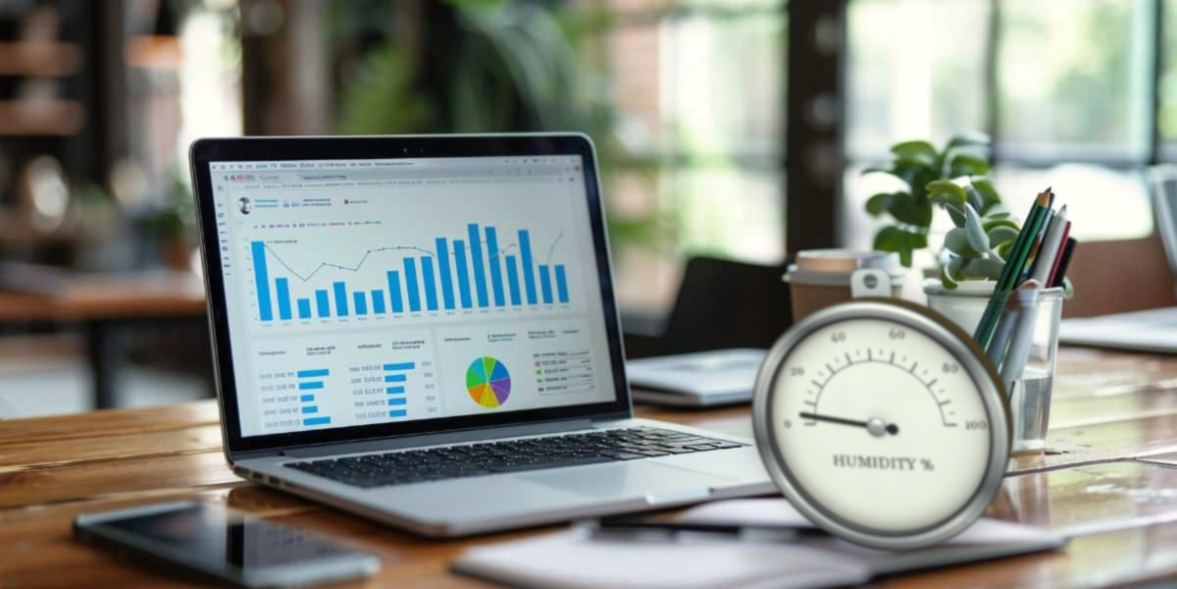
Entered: 5 %
